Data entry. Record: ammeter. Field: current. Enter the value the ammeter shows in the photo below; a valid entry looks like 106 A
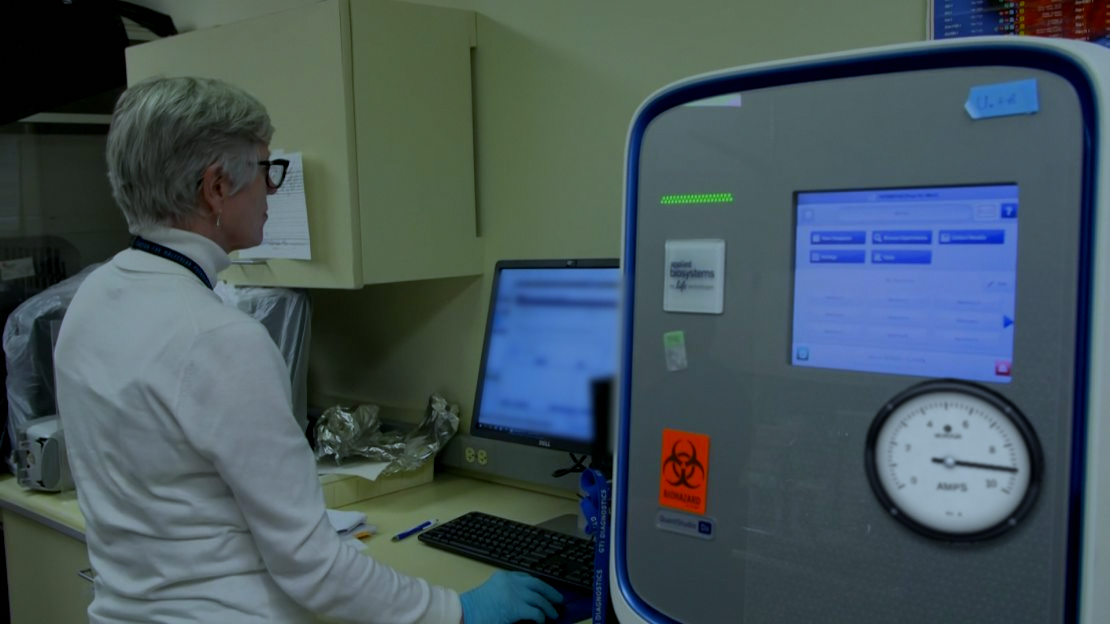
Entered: 9 A
